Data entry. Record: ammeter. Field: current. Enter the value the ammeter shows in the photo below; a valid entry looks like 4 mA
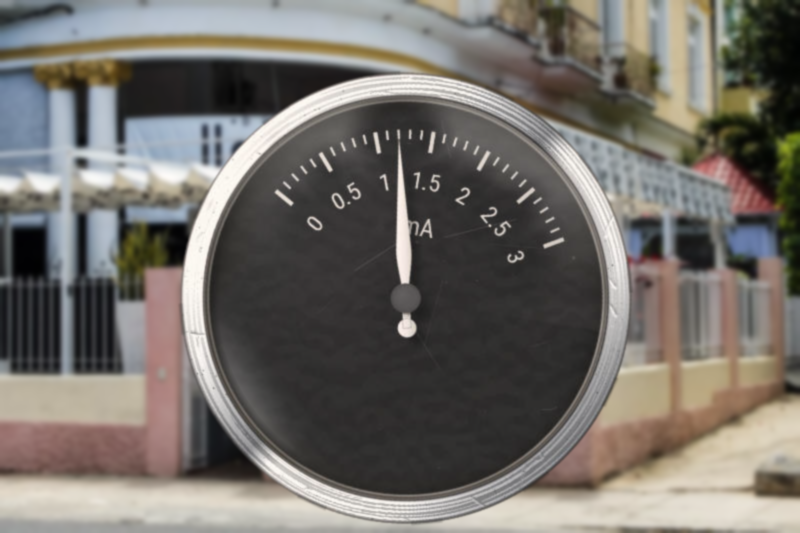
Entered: 1.2 mA
